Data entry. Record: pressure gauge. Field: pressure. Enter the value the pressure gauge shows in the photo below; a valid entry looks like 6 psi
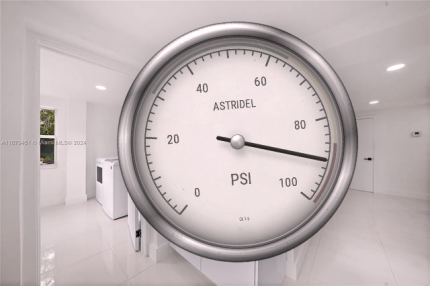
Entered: 90 psi
